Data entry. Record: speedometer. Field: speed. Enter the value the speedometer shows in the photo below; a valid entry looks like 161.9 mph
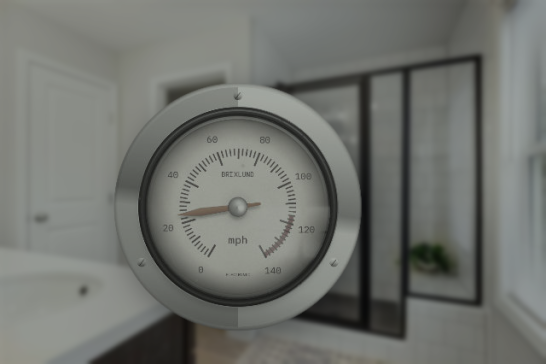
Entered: 24 mph
